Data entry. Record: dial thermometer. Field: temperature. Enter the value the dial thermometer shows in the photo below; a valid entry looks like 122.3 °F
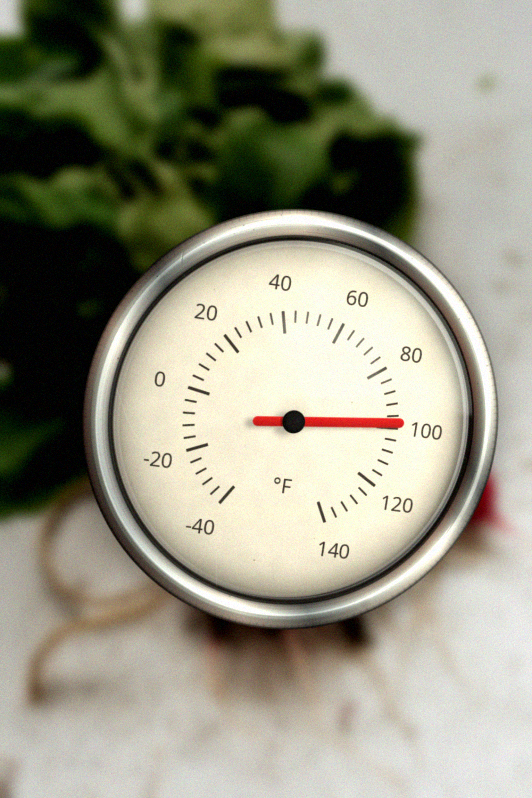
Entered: 98 °F
